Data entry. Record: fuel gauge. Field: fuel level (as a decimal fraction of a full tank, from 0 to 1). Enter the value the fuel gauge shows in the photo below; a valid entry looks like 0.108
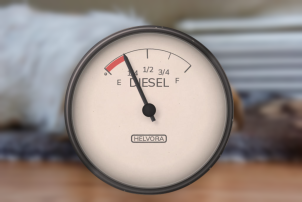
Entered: 0.25
